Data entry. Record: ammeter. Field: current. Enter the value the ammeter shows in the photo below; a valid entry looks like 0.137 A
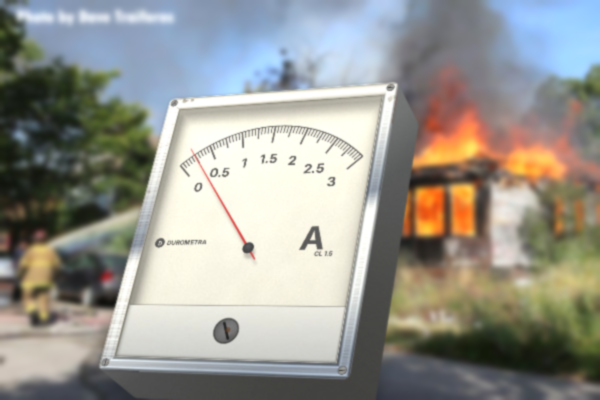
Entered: 0.25 A
